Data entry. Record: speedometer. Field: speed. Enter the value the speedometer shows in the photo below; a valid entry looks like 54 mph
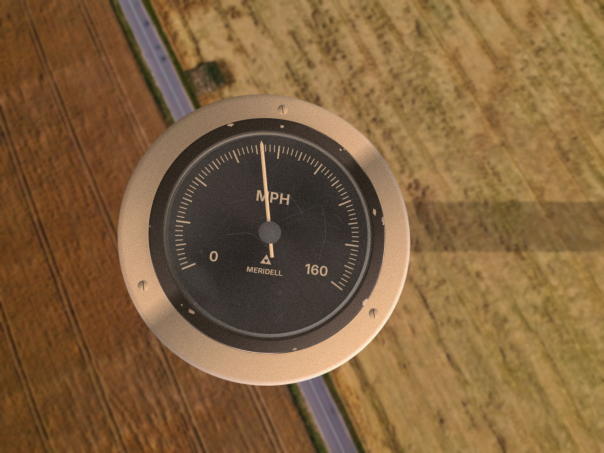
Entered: 72 mph
